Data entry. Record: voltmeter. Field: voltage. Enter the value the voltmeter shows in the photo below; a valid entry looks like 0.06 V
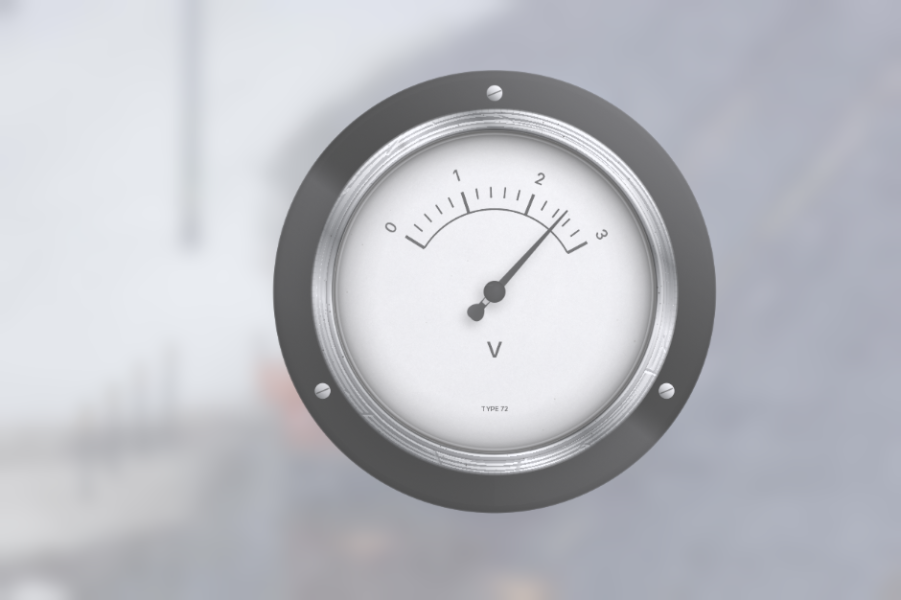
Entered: 2.5 V
